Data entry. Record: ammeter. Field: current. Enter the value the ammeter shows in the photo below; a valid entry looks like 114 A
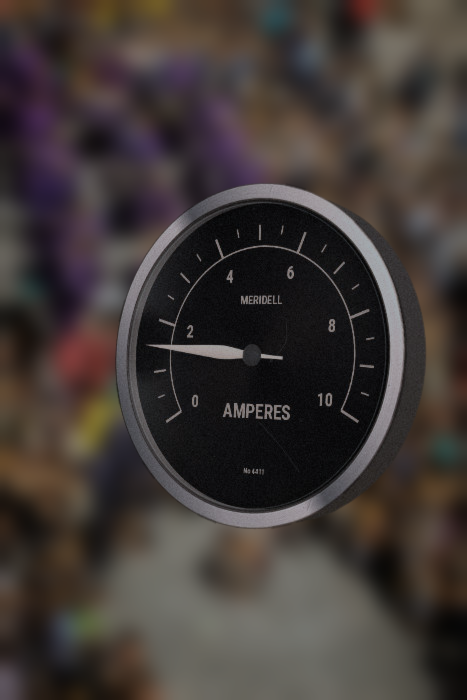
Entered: 1.5 A
